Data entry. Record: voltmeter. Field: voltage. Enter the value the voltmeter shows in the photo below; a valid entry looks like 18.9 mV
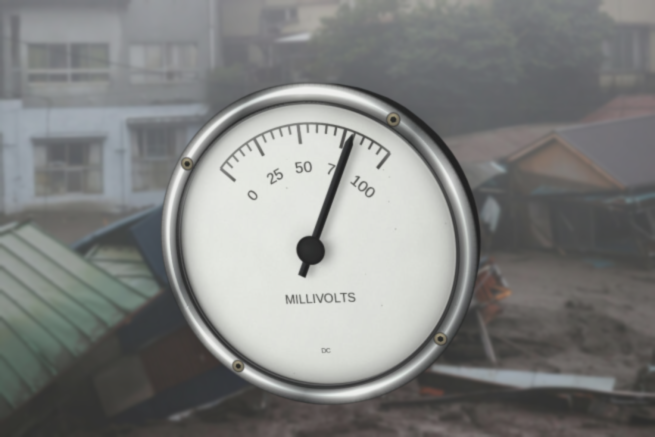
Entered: 80 mV
